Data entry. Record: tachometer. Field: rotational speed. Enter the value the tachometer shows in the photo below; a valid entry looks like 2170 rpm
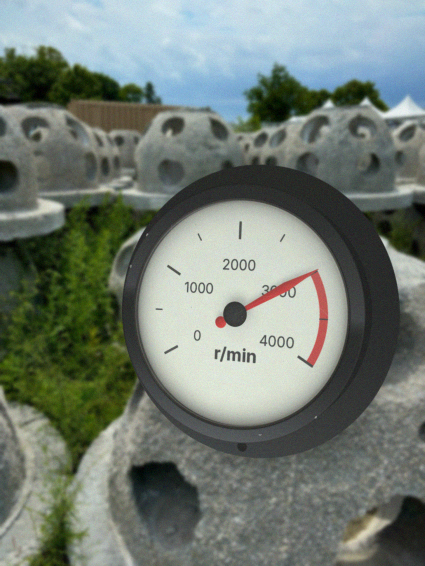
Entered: 3000 rpm
